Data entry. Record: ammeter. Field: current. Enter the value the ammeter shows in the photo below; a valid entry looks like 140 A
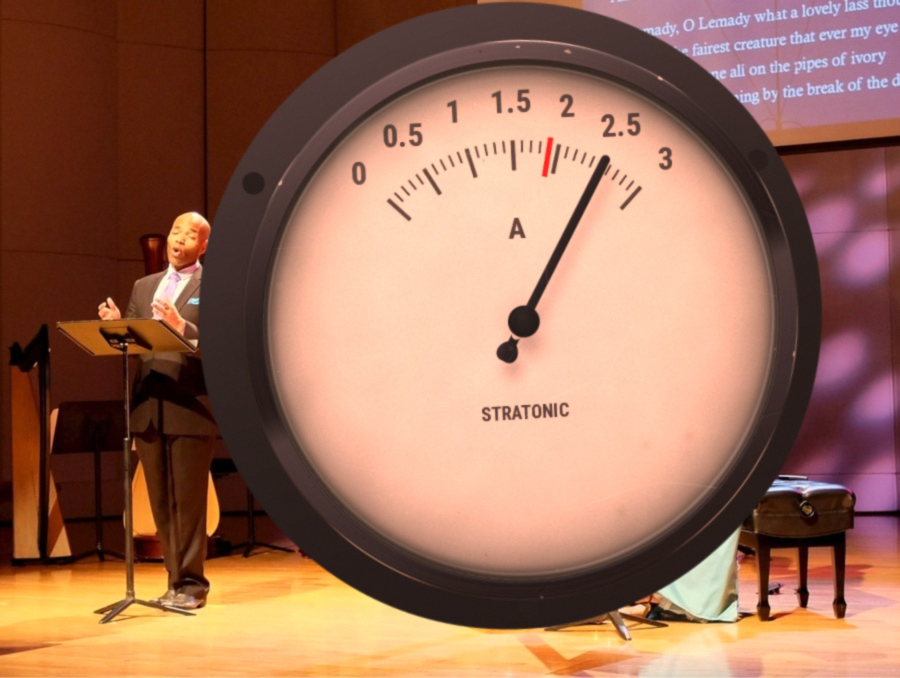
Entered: 2.5 A
